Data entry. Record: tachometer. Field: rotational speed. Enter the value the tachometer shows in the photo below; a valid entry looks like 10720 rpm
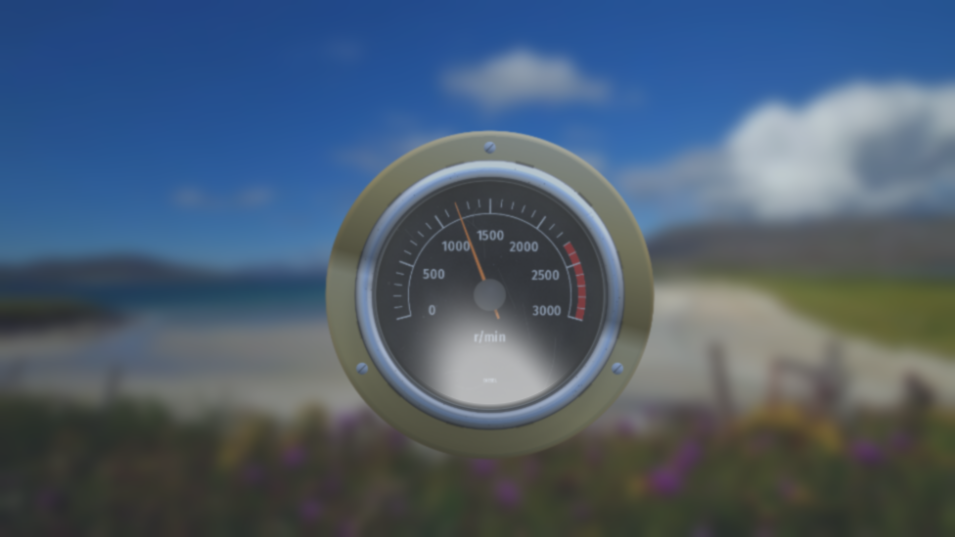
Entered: 1200 rpm
